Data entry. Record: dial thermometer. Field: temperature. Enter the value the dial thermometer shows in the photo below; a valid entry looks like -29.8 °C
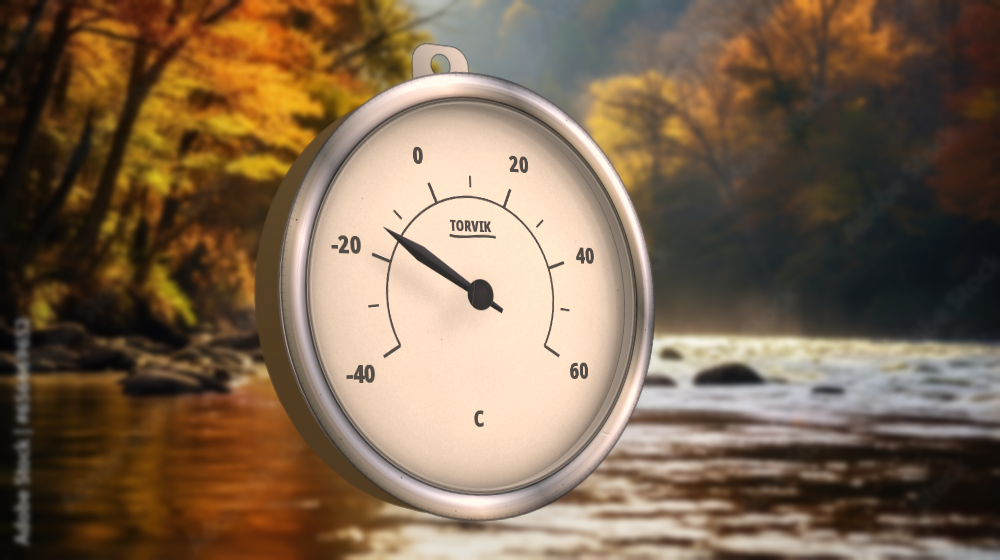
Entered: -15 °C
